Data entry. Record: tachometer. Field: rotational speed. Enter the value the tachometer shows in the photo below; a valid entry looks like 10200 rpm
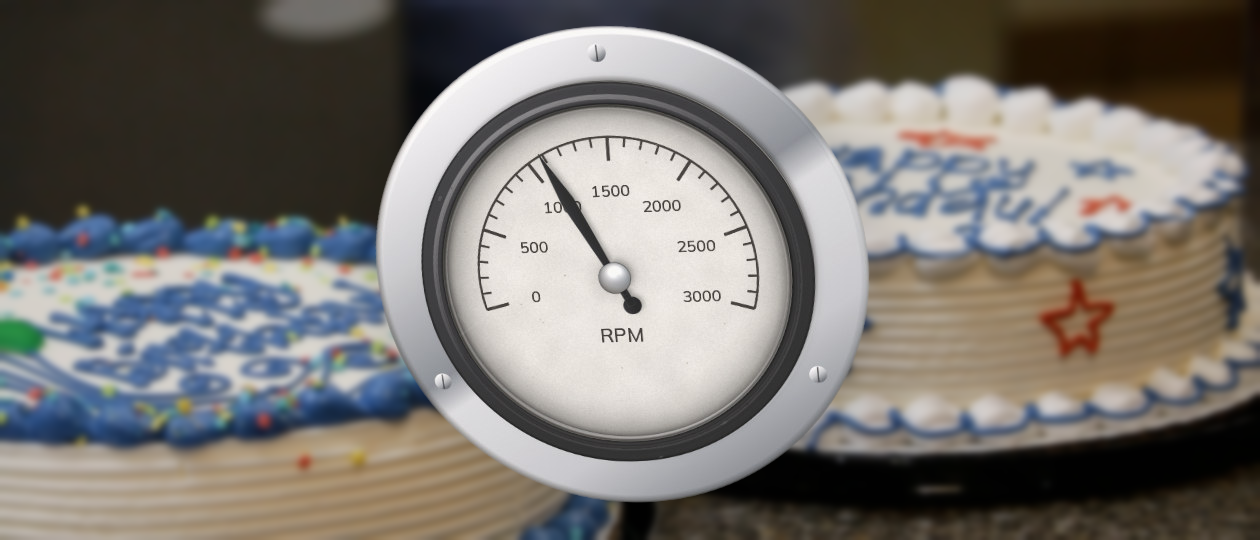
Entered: 1100 rpm
